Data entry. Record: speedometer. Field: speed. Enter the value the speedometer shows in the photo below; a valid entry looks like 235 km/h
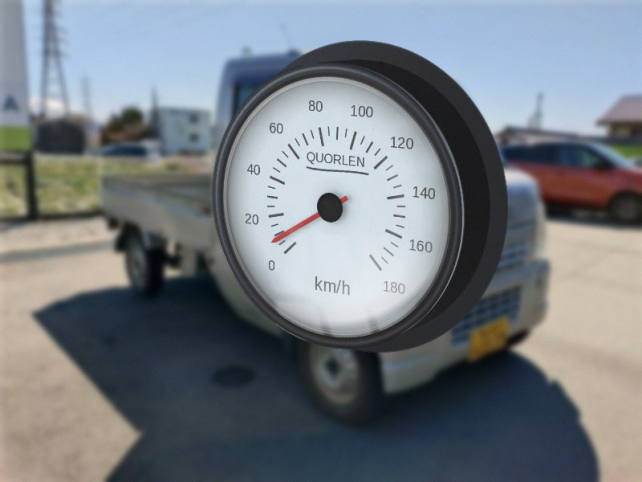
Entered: 7.5 km/h
